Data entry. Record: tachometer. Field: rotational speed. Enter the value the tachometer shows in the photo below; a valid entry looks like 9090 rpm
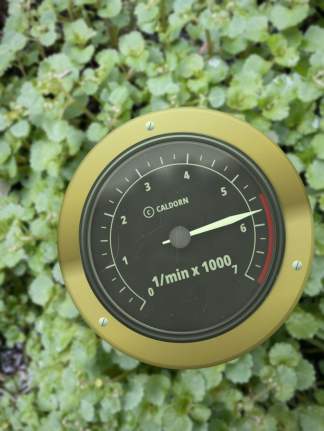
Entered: 5750 rpm
